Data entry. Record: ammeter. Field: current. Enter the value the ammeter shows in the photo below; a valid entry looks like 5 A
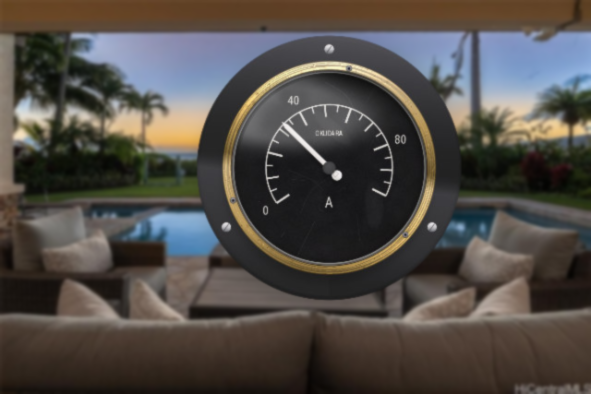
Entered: 32.5 A
